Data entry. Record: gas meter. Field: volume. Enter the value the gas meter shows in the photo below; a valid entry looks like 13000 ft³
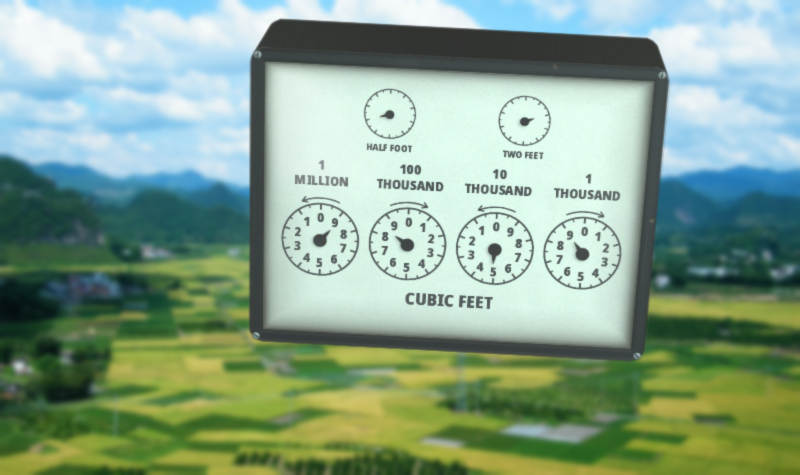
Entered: 884900 ft³
